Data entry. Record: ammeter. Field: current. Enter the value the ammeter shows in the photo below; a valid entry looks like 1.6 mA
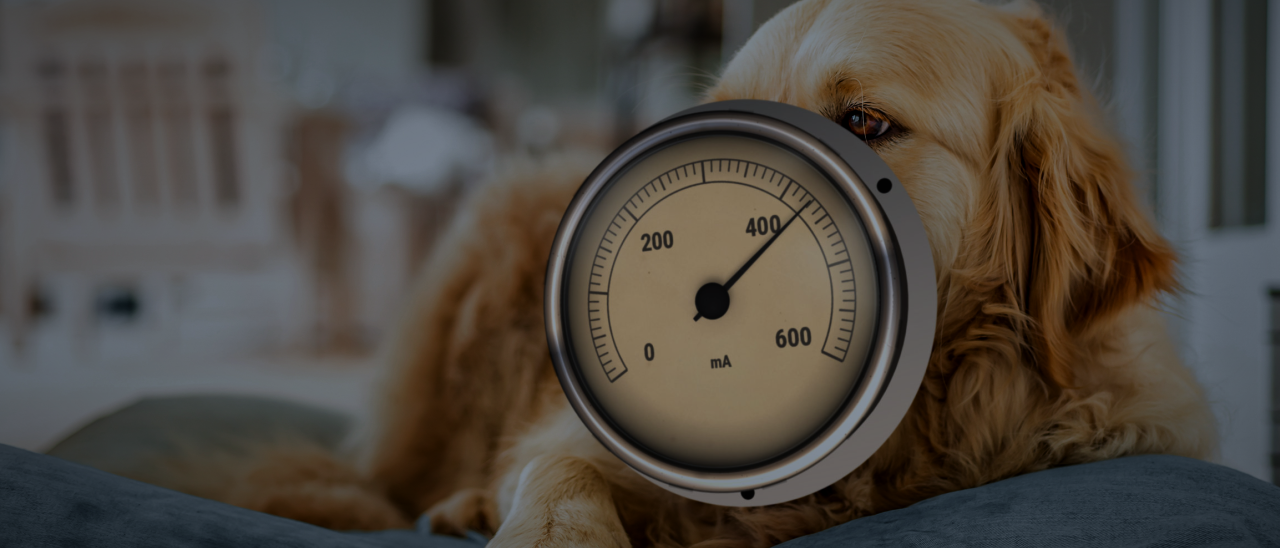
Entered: 430 mA
